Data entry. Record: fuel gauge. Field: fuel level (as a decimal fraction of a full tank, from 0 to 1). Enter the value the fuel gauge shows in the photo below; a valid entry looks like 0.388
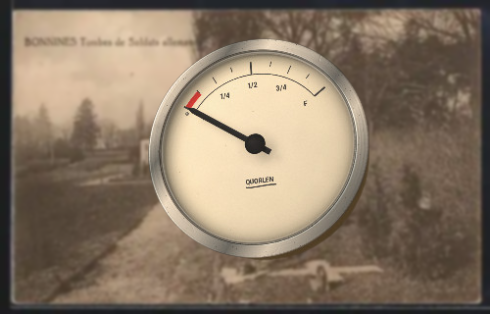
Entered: 0
